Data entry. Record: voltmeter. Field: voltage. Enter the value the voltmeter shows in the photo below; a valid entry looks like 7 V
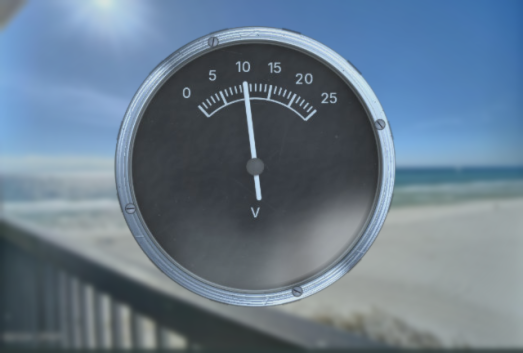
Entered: 10 V
